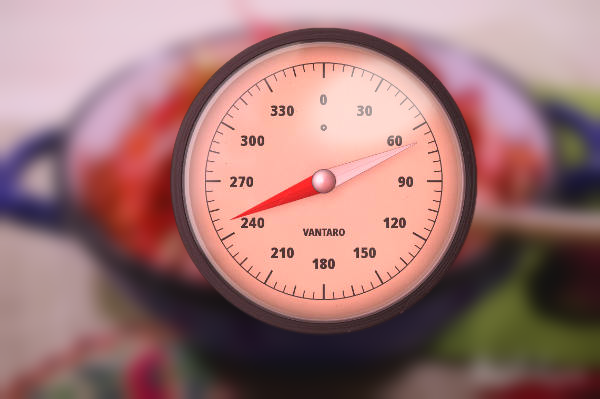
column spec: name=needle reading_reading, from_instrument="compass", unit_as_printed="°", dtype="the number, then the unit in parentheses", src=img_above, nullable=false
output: 247.5 (°)
